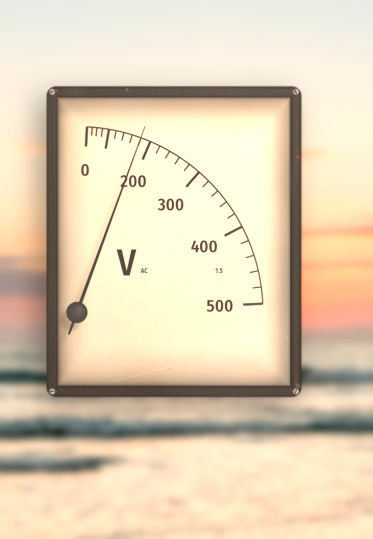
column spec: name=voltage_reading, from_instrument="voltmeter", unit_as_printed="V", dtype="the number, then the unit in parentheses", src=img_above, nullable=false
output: 180 (V)
